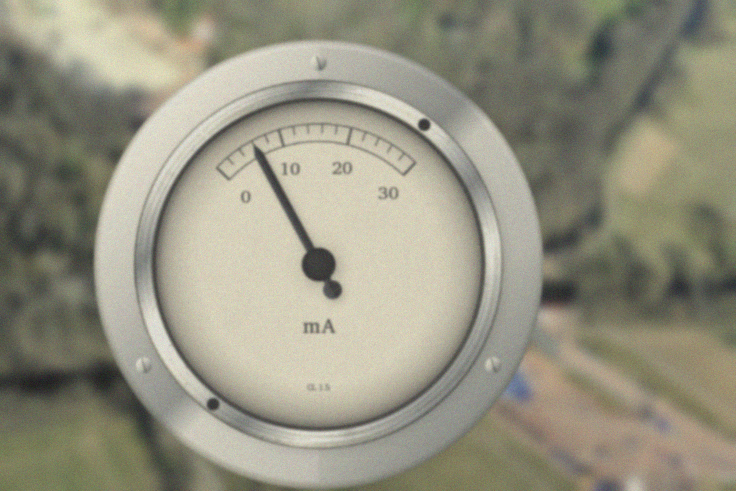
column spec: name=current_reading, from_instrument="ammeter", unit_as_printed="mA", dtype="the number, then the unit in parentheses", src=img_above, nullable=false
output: 6 (mA)
